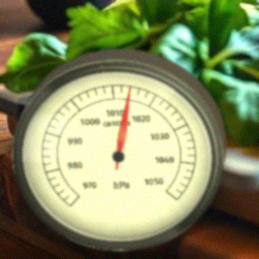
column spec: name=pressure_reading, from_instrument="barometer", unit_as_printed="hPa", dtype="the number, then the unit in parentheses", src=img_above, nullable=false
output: 1014 (hPa)
